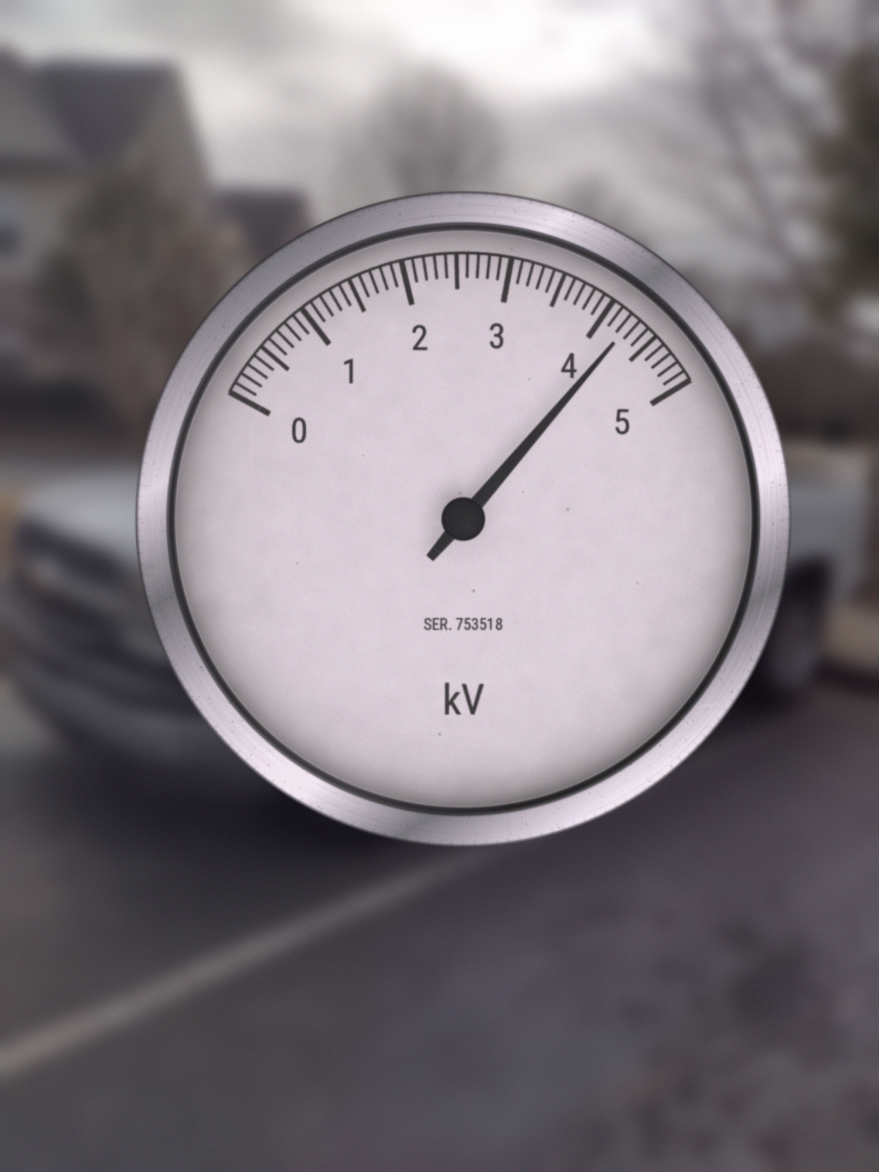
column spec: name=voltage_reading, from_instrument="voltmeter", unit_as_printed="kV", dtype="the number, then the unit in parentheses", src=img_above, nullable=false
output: 4.25 (kV)
